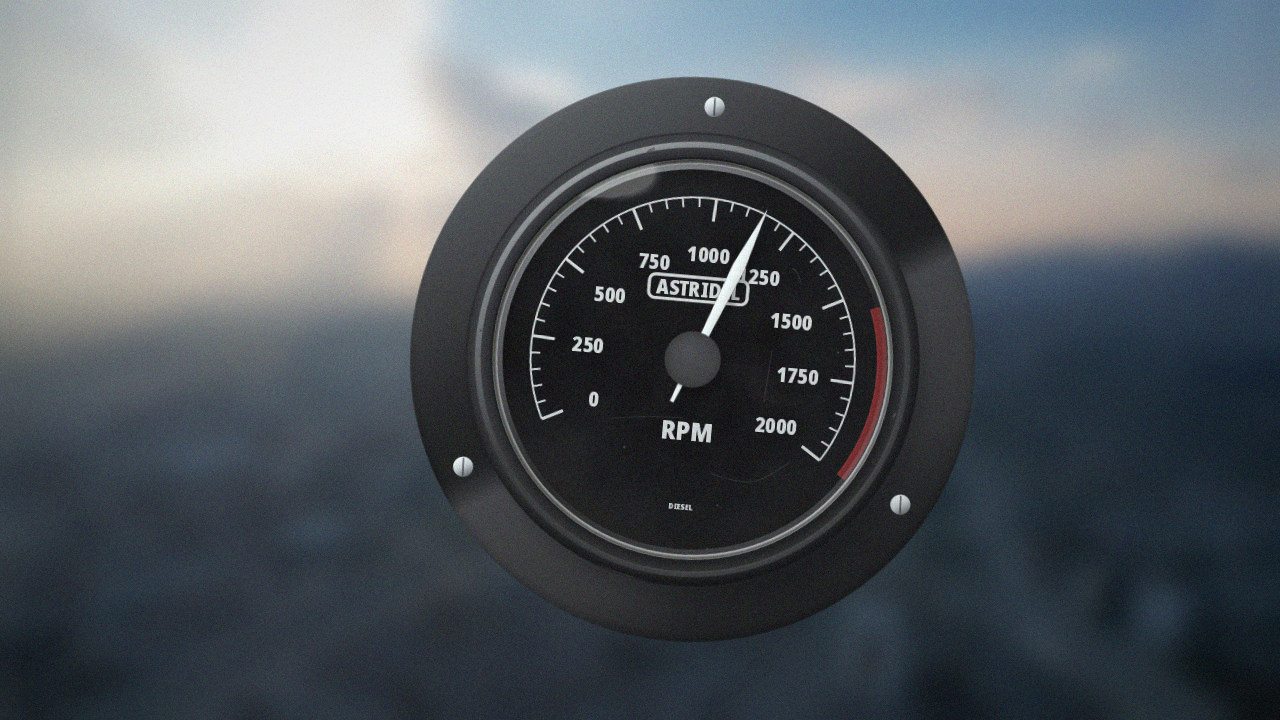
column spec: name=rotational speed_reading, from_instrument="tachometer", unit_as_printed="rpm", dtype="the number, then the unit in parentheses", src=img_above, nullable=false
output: 1150 (rpm)
